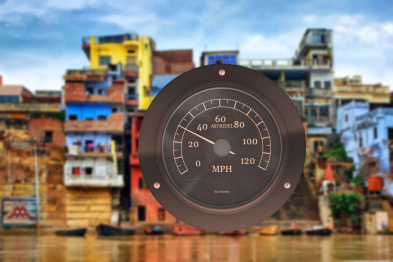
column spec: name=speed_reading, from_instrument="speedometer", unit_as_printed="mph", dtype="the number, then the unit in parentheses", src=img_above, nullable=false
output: 30 (mph)
